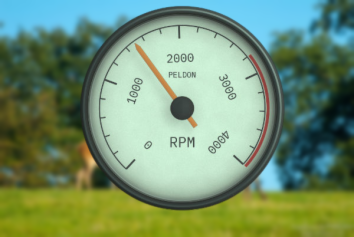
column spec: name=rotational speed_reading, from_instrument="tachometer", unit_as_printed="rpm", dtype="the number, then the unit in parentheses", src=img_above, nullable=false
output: 1500 (rpm)
